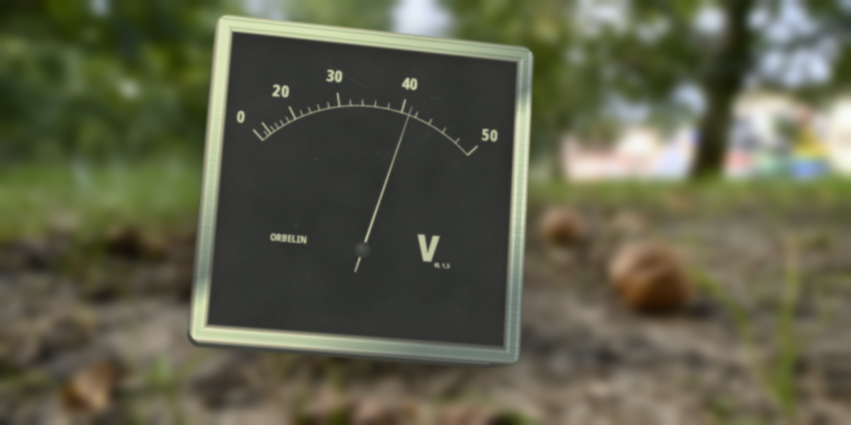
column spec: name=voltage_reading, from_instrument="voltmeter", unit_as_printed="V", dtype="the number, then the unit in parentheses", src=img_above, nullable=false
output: 41 (V)
